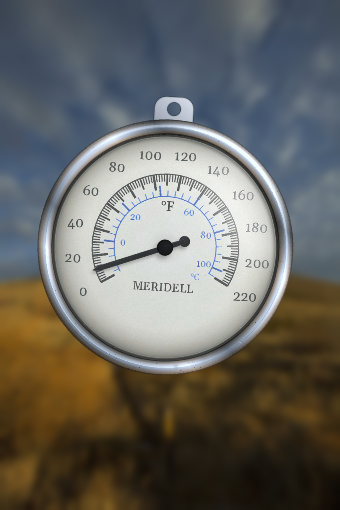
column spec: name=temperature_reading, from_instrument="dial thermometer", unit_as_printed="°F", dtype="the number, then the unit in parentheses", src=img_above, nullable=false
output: 10 (°F)
